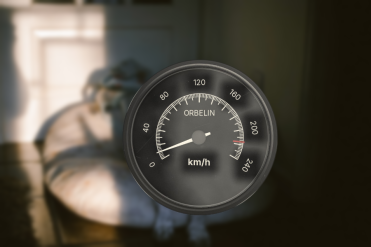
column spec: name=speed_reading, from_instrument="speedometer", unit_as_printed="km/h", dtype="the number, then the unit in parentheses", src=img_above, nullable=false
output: 10 (km/h)
